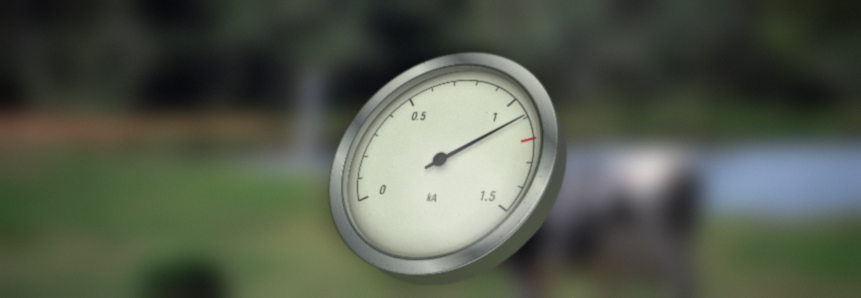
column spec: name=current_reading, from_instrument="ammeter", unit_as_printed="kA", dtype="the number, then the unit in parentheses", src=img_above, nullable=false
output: 1.1 (kA)
